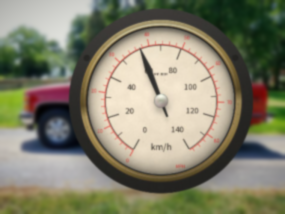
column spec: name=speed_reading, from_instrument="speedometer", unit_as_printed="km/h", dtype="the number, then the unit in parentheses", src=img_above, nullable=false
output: 60 (km/h)
